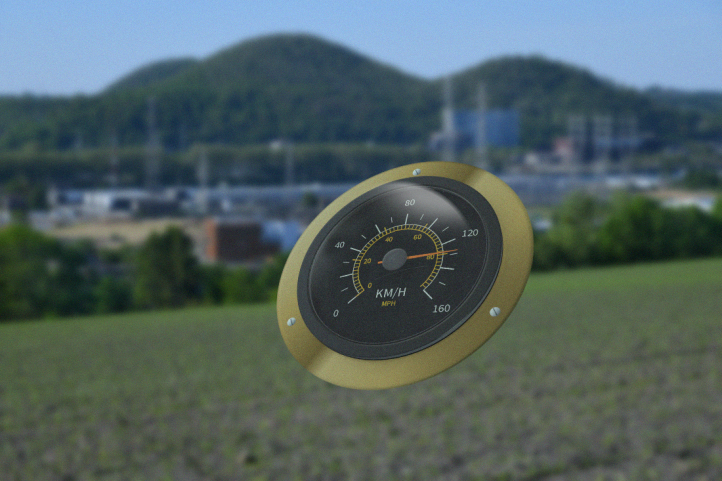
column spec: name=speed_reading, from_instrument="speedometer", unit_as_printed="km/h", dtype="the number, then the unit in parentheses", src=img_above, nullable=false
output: 130 (km/h)
